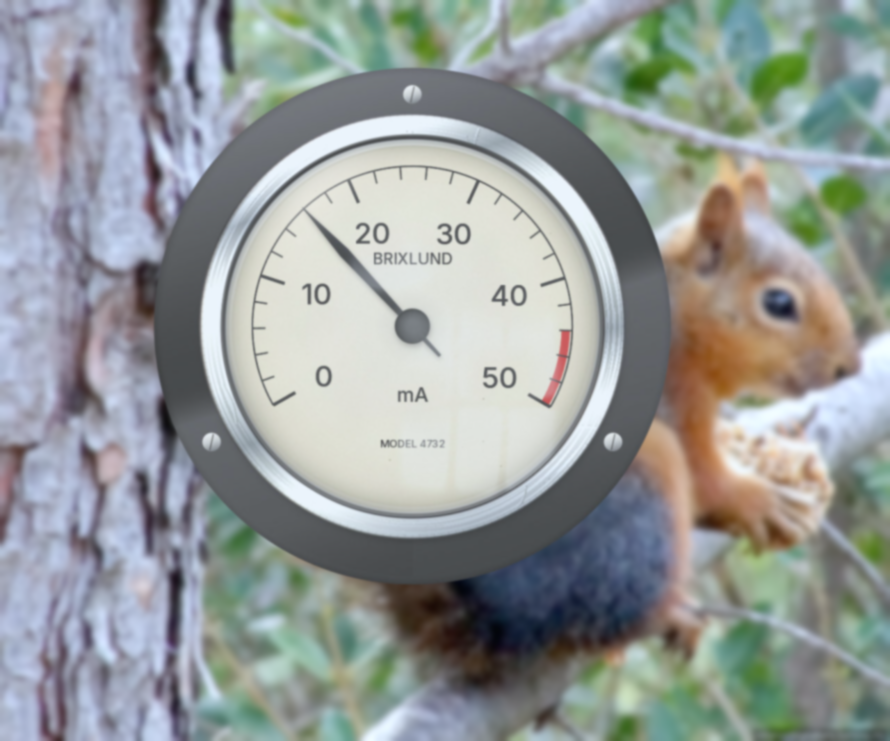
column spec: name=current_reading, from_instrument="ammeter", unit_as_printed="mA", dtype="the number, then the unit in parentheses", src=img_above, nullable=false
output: 16 (mA)
